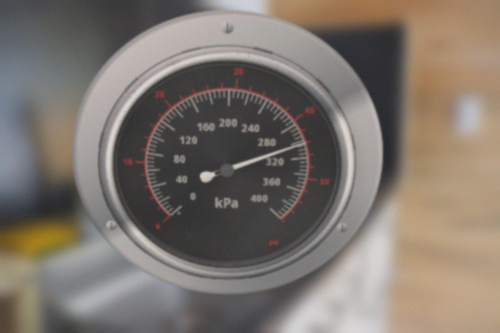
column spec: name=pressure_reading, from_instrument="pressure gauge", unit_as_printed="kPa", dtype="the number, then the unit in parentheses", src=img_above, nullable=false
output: 300 (kPa)
